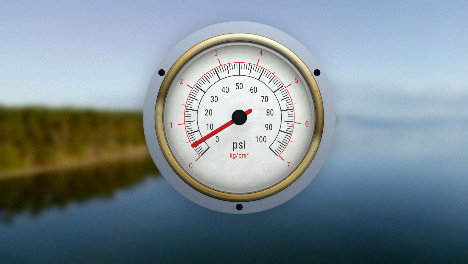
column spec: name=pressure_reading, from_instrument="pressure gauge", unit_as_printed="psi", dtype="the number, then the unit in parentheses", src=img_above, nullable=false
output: 5 (psi)
